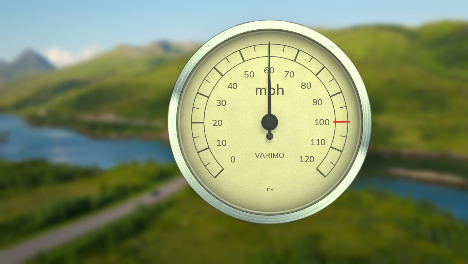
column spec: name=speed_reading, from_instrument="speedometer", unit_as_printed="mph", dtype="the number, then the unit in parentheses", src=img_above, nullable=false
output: 60 (mph)
